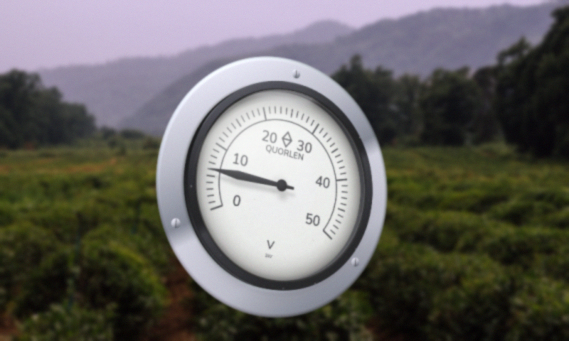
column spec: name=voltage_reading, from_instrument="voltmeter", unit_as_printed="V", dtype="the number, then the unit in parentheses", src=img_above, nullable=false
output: 6 (V)
